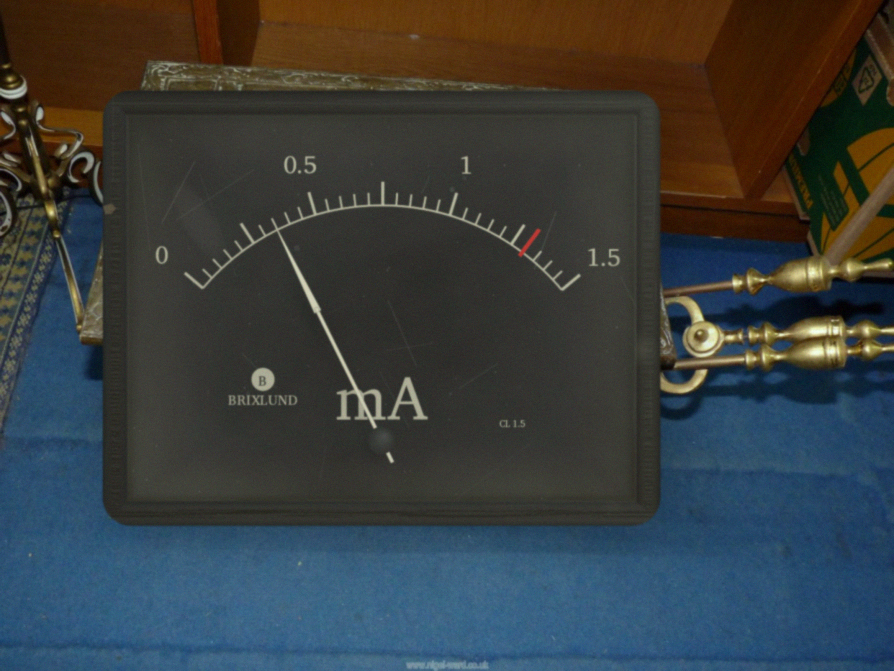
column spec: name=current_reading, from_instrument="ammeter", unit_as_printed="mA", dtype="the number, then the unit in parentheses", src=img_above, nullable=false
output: 0.35 (mA)
